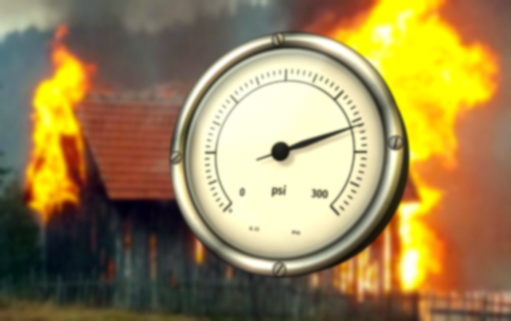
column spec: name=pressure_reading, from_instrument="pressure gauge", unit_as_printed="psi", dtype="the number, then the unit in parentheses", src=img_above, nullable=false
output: 230 (psi)
